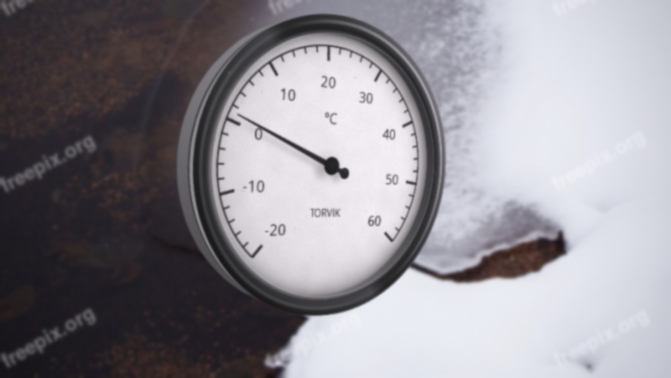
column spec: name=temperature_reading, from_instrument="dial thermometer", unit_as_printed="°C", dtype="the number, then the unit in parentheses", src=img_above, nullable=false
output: 1 (°C)
